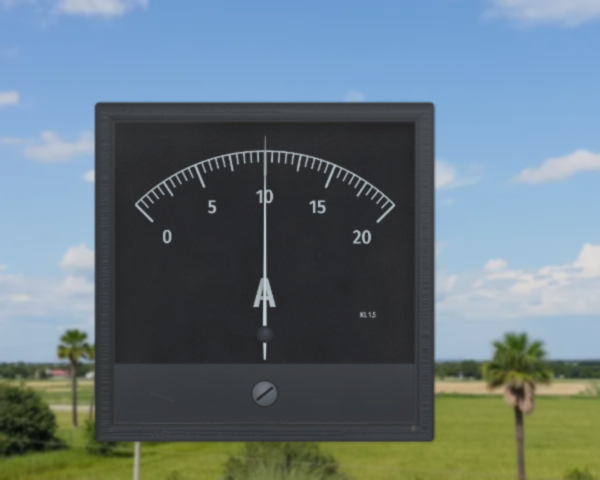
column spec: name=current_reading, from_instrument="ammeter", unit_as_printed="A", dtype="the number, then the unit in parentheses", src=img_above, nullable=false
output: 10 (A)
